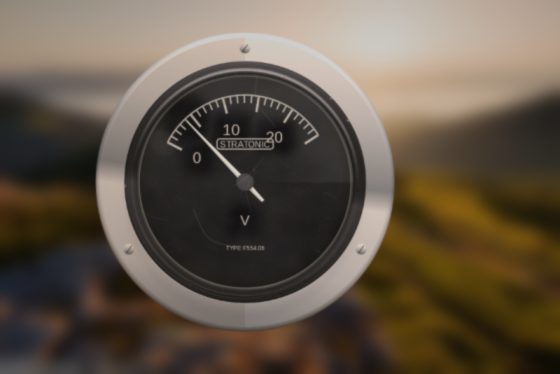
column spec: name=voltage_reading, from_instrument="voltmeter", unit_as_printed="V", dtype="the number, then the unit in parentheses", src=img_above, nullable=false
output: 4 (V)
